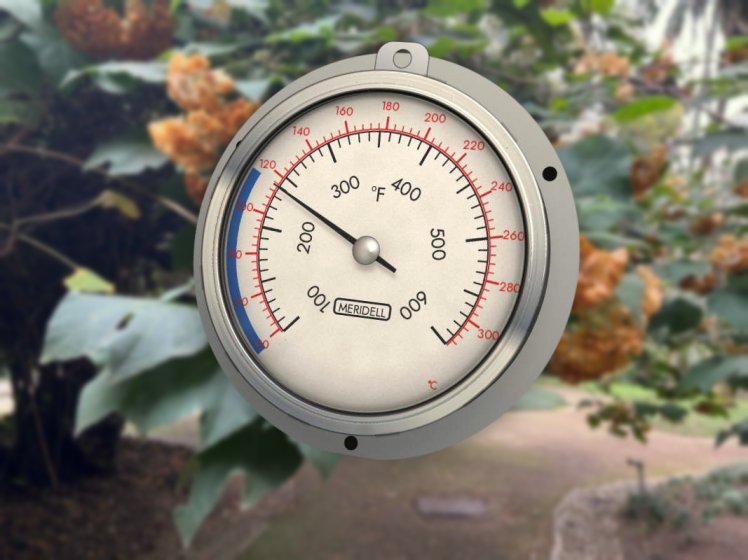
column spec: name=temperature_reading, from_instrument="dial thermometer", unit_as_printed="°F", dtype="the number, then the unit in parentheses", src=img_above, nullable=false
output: 240 (°F)
